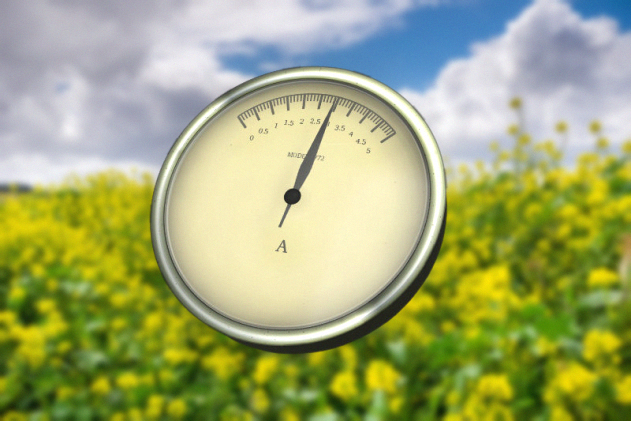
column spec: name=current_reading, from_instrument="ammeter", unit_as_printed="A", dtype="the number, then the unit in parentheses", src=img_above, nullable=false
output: 3 (A)
